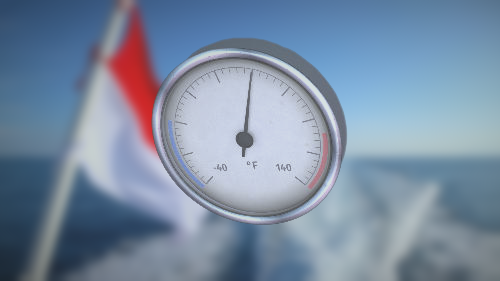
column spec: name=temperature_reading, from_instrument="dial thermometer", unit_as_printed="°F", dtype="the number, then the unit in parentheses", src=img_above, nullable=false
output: 60 (°F)
